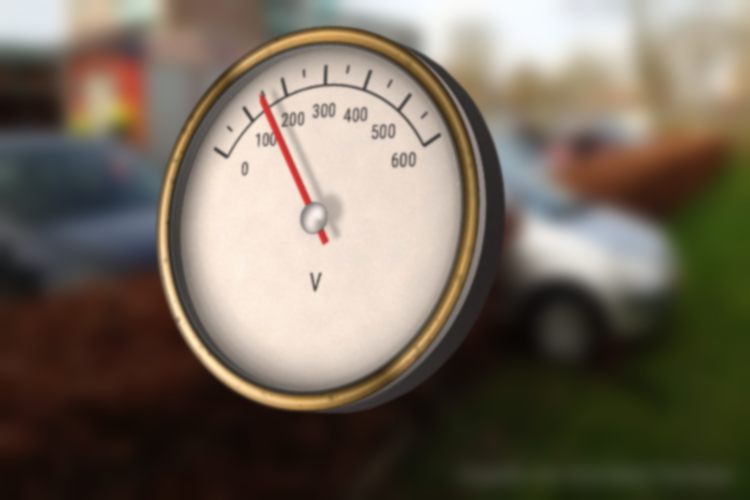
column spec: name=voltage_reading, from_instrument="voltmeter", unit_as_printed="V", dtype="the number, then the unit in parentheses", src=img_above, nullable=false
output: 150 (V)
